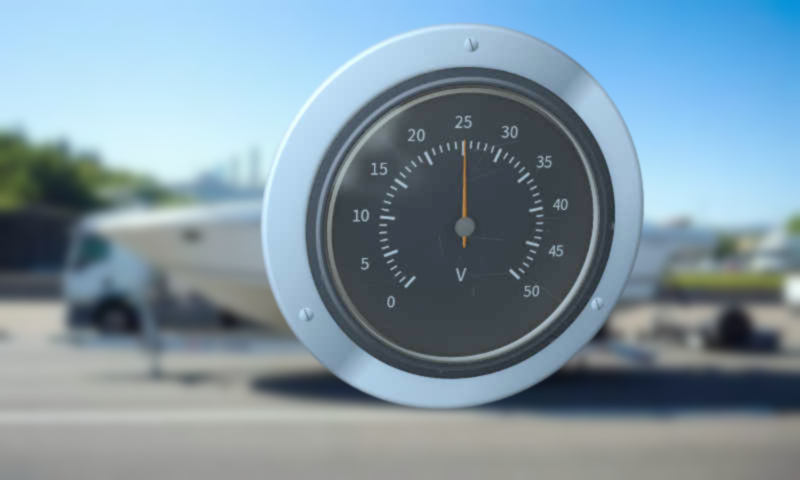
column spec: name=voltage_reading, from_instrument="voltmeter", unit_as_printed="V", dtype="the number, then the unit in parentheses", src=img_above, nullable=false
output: 25 (V)
